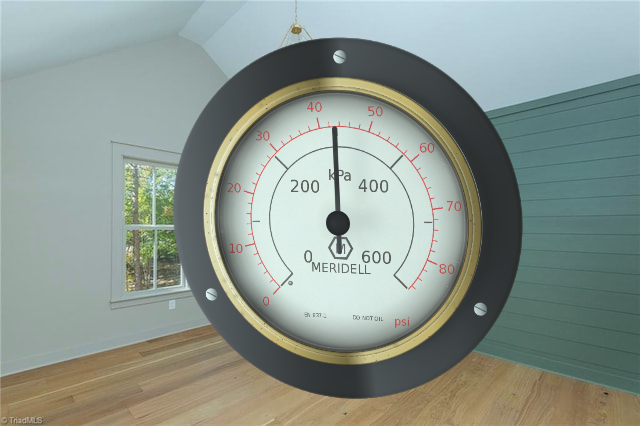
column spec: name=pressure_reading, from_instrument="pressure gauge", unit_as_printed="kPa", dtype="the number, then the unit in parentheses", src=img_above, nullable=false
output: 300 (kPa)
